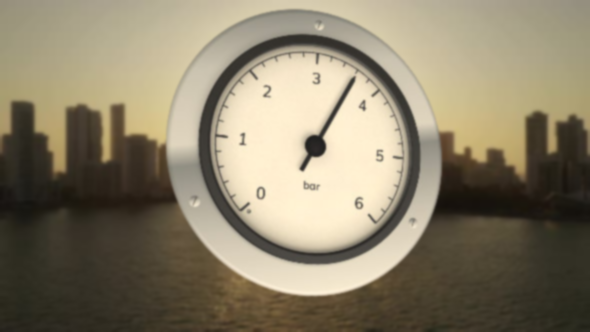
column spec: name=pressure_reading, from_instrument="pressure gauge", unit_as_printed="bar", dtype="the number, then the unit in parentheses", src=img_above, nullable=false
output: 3.6 (bar)
